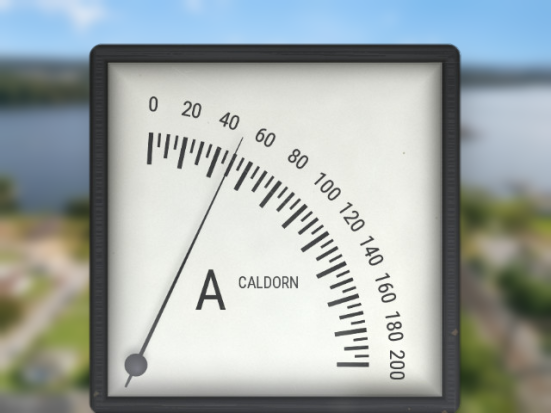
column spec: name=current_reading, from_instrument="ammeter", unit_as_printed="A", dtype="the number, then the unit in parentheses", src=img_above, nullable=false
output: 50 (A)
